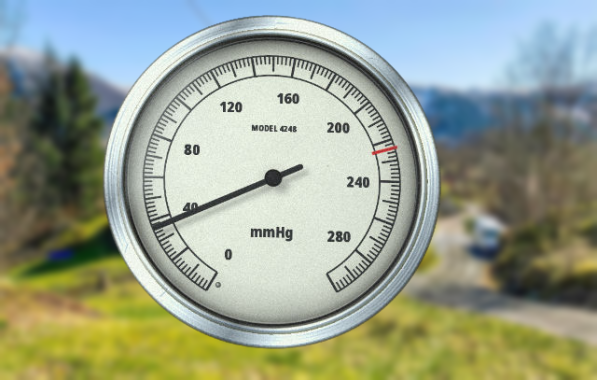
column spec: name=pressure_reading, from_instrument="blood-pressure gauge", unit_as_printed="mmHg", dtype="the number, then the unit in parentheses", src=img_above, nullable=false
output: 36 (mmHg)
